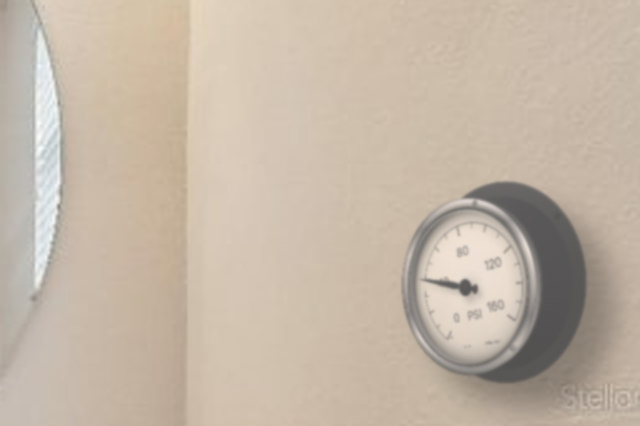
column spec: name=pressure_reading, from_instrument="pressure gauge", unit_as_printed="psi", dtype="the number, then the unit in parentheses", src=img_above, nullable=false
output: 40 (psi)
